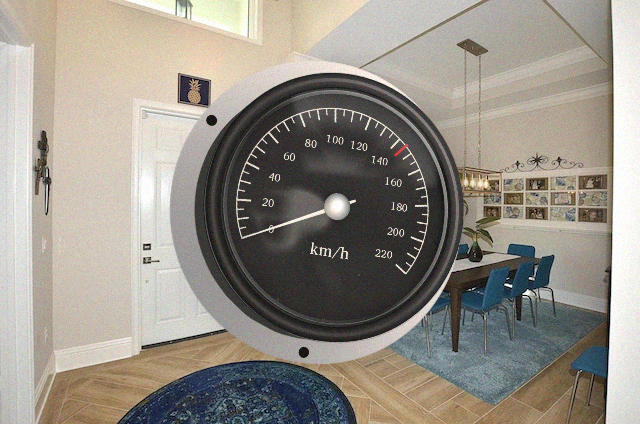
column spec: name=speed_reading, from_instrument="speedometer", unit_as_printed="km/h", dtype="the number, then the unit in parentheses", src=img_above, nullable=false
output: 0 (km/h)
